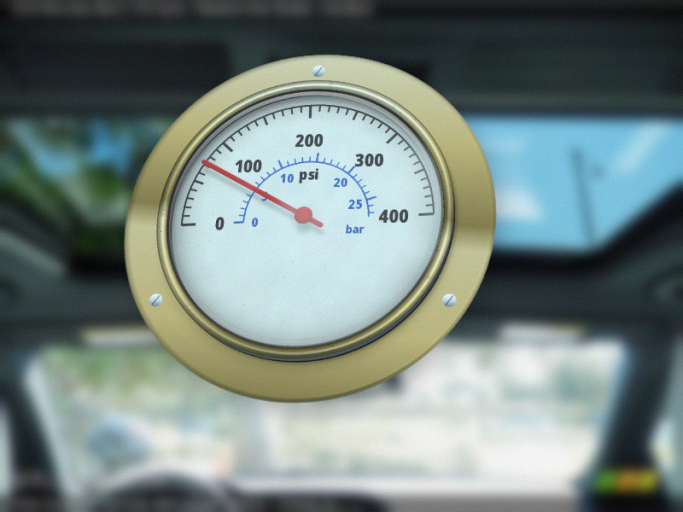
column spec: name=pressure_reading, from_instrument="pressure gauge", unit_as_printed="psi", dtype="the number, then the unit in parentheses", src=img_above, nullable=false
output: 70 (psi)
